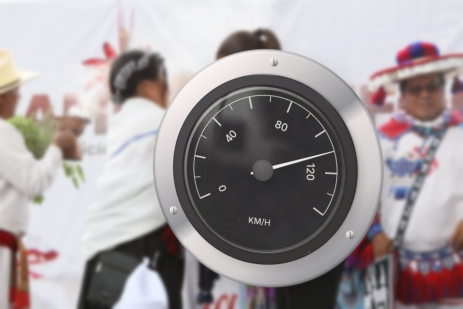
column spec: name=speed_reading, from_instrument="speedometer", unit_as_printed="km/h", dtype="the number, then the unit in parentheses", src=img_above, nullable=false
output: 110 (km/h)
